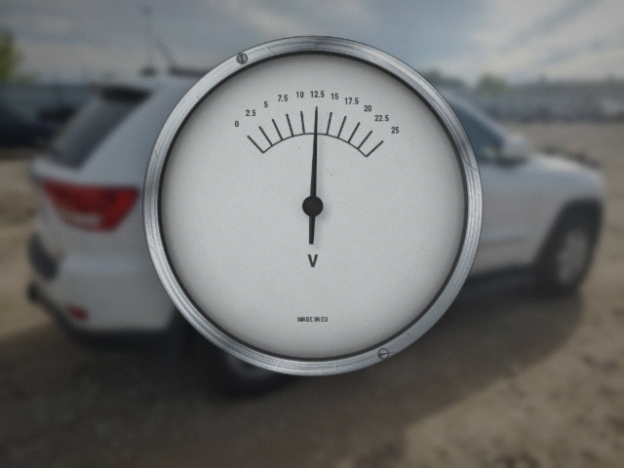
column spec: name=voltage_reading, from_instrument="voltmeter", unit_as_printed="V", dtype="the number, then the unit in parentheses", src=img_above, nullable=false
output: 12.5 (V)
